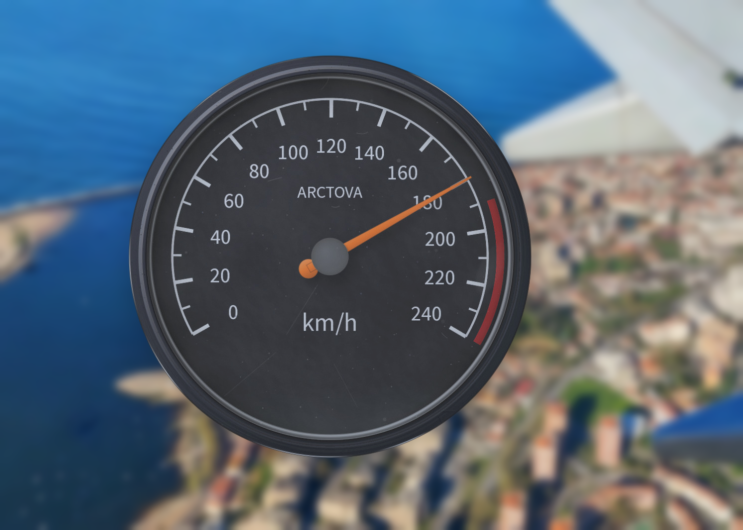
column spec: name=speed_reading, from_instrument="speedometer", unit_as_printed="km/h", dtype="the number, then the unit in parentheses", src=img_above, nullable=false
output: 180 (km/h)
